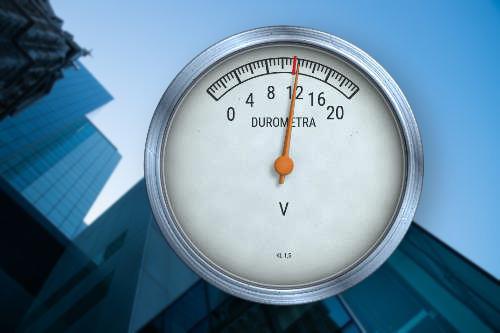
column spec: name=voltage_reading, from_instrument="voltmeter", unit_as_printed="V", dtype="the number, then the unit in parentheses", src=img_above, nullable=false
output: 12 (V)
